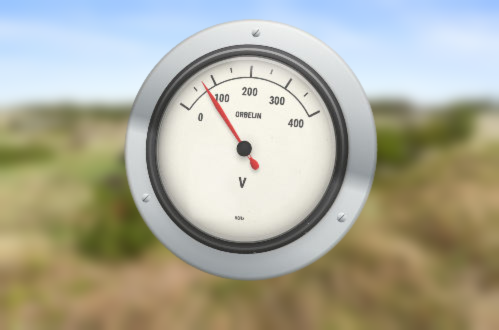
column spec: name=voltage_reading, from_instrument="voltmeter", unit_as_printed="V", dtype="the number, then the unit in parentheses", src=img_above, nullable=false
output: 75 (V)
